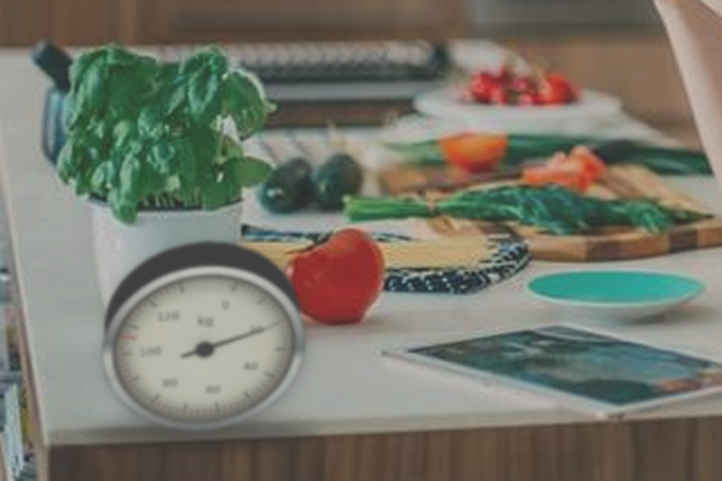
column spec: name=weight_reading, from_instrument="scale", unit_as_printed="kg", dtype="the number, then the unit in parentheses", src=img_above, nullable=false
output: 20 (kg)
